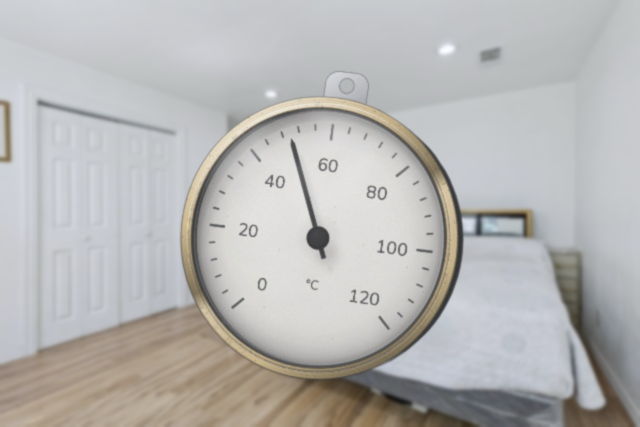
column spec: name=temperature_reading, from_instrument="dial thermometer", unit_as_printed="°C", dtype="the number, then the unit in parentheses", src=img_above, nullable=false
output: 50 (°C)
